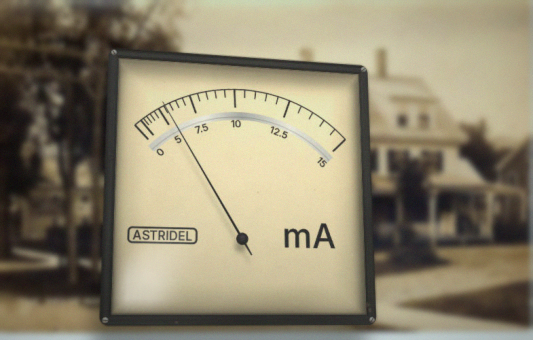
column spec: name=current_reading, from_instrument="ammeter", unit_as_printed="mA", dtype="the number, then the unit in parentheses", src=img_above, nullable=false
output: 5.5 (mA)
